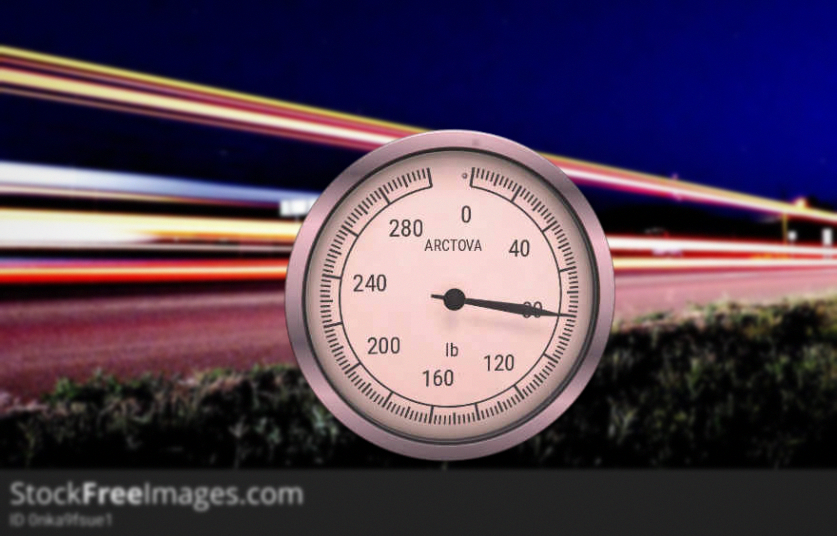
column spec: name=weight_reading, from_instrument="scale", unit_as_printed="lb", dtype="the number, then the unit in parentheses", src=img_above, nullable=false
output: 80 (lb)
